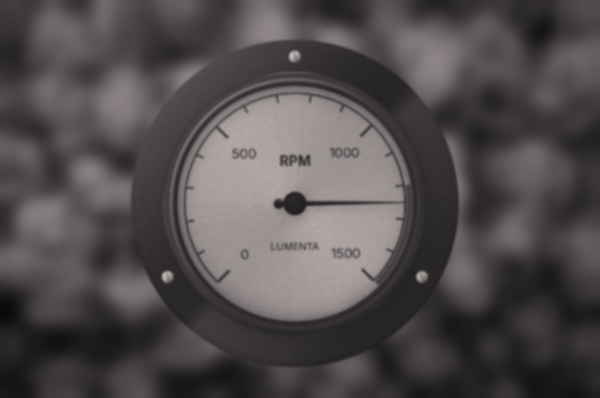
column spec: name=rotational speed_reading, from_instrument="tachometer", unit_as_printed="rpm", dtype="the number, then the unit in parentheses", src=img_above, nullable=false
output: 1250 (rpm)
